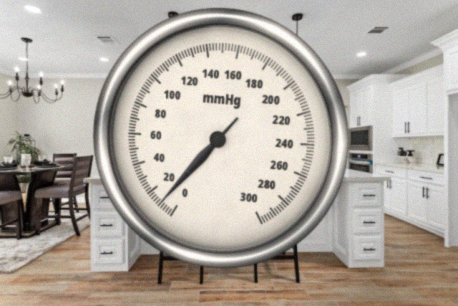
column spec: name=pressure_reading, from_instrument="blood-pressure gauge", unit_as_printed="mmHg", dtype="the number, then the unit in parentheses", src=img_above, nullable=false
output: 10 (mmHg)
